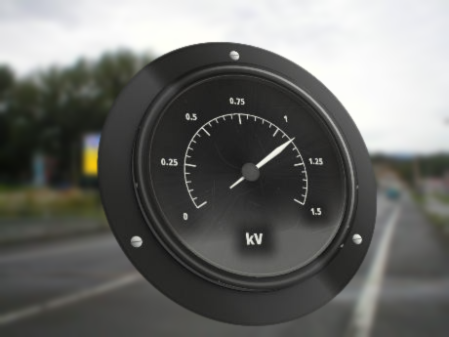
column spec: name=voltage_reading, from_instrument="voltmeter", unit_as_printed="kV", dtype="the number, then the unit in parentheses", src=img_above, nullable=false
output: 1.1 (kV)
